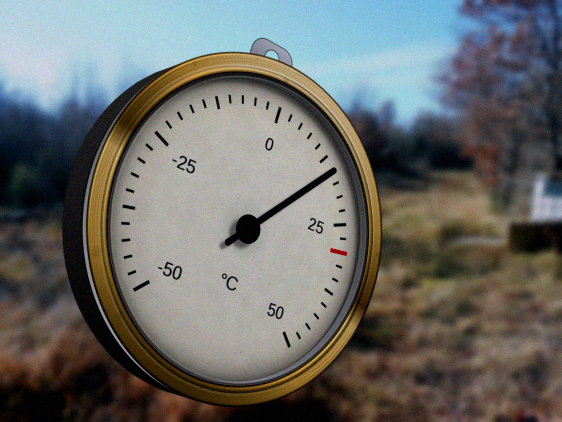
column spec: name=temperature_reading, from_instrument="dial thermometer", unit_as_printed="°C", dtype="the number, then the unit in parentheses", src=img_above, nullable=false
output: 15 (°C)
